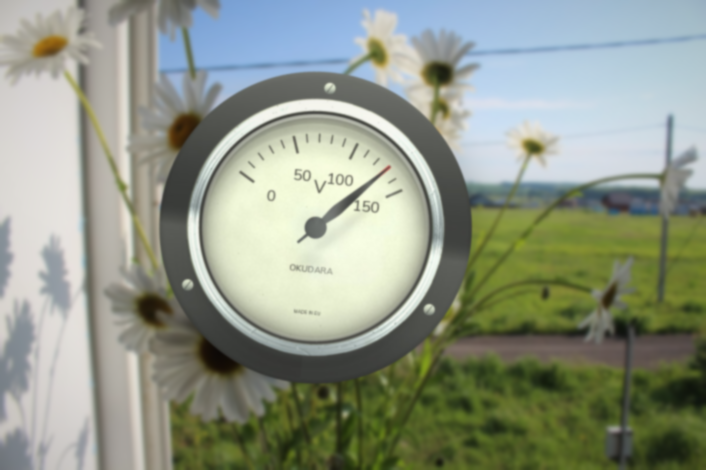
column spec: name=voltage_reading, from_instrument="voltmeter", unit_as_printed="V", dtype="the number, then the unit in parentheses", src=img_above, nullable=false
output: 130 (V)
